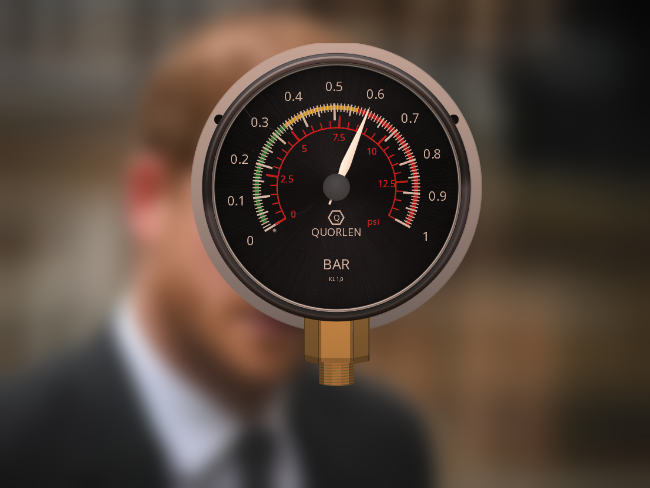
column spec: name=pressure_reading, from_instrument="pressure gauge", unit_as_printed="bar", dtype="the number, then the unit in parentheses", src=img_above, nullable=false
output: 0.6 (bar)
